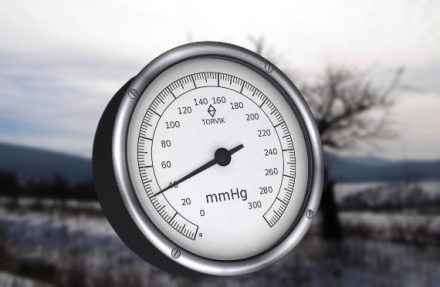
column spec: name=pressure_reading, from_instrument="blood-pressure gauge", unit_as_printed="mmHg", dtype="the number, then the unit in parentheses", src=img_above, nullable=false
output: 40 (mmHg)
